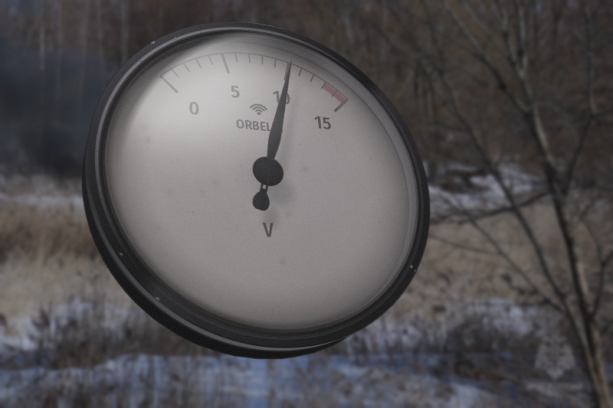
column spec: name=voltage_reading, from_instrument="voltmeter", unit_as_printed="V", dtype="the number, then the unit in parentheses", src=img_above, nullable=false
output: 10 (V)
